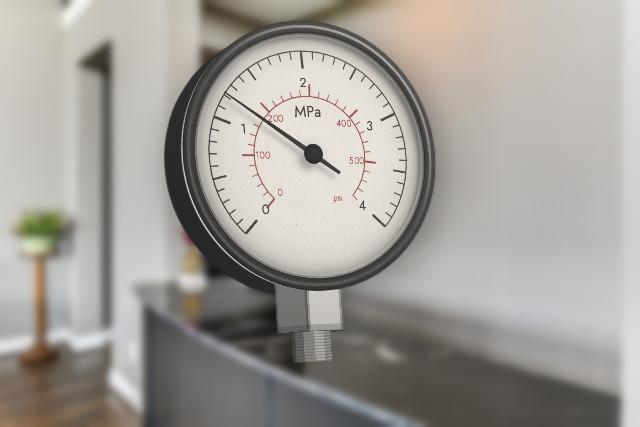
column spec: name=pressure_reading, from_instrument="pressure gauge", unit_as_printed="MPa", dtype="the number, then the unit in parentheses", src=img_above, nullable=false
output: 1.2 (MPa)
